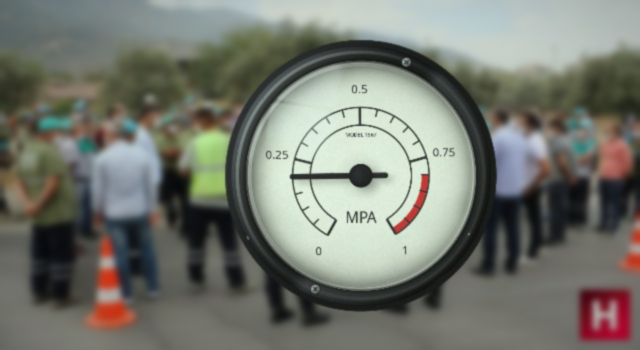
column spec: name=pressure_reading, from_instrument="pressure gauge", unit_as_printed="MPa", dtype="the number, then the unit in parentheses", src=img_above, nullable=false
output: 0.2 (MPa)
